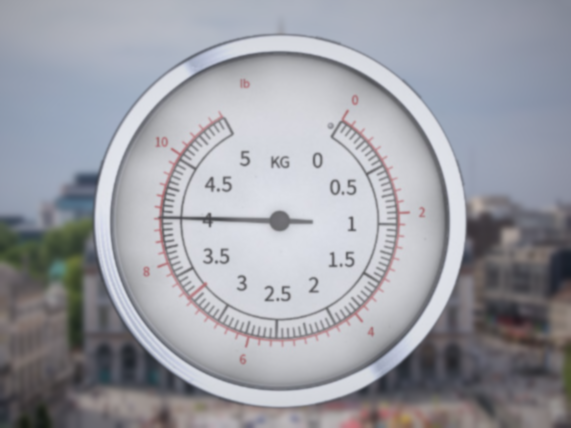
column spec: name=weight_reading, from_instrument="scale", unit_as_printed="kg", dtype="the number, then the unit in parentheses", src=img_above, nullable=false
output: 4 (kg)
